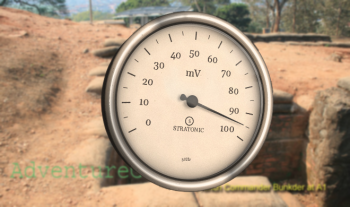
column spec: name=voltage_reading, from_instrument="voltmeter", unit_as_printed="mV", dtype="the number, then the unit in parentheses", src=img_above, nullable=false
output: 95 (mV)
